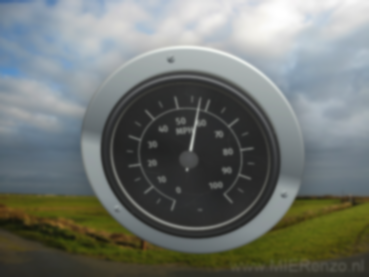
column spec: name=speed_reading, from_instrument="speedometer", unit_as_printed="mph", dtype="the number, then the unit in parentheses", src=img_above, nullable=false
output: 57.5 (mph)
